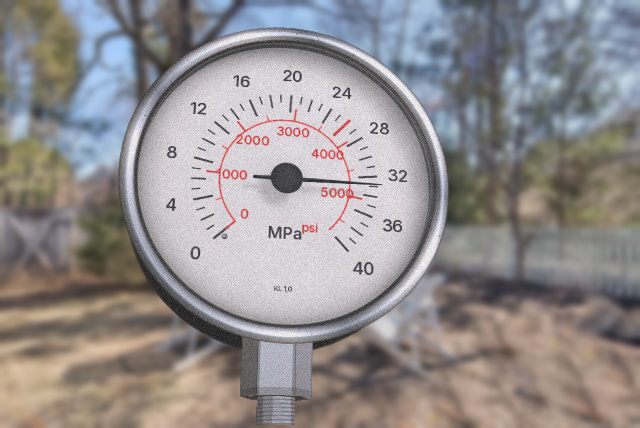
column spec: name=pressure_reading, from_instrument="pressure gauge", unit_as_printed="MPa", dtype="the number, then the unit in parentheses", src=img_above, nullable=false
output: 33 (MPa)
